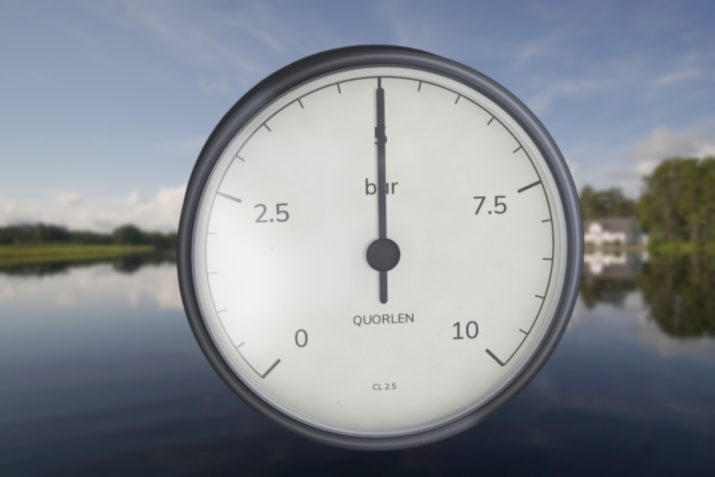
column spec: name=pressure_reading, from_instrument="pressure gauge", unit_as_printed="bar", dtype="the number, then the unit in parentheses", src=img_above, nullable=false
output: 5 (bar)
